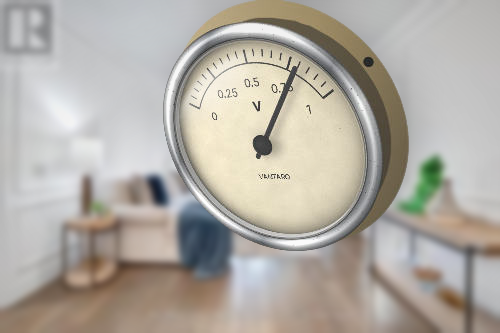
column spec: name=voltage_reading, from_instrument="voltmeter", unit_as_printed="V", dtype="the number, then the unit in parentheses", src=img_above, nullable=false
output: 0.8 (V)
